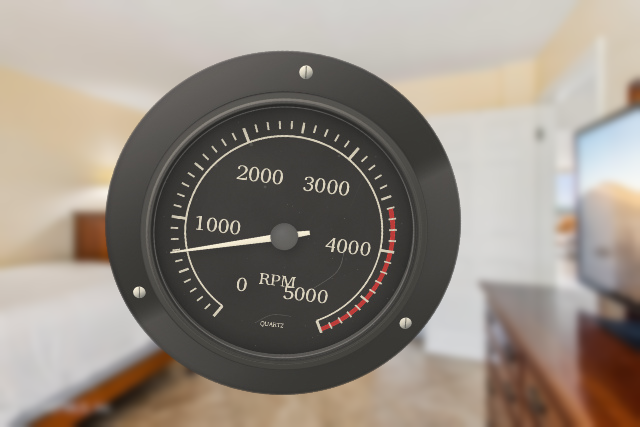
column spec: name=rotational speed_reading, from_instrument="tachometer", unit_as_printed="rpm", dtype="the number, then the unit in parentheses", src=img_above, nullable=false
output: 700 (rpm)
